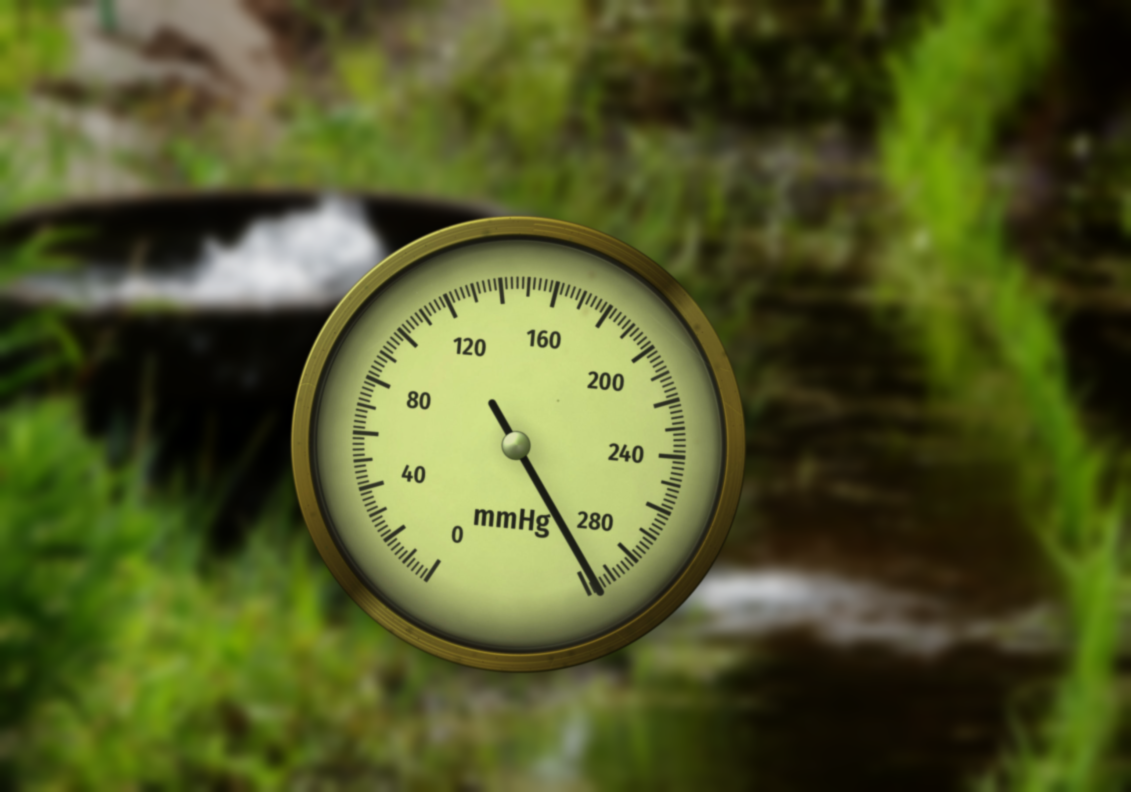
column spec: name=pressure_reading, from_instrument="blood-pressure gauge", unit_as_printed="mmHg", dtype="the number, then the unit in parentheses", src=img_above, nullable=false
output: 296 (mmHg)
